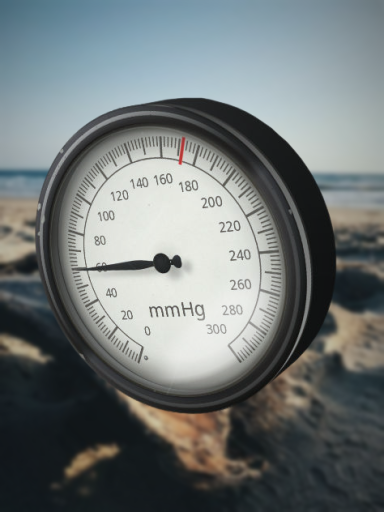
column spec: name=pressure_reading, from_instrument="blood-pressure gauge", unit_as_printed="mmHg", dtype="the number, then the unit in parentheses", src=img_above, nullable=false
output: 60 (mmHg)
